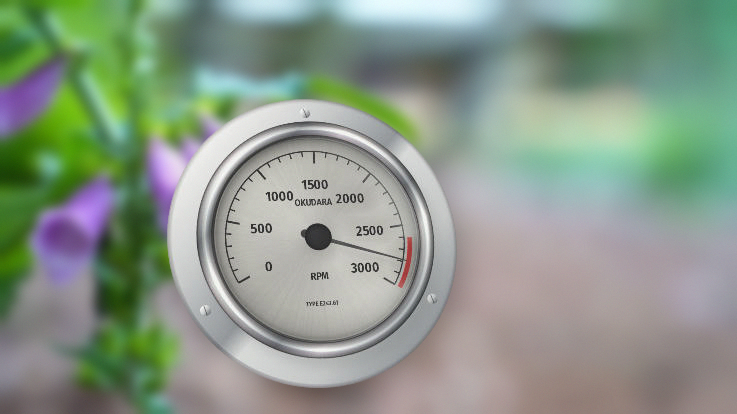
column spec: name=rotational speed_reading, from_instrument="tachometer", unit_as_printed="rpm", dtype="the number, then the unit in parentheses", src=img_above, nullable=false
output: 2800 (rpm)
